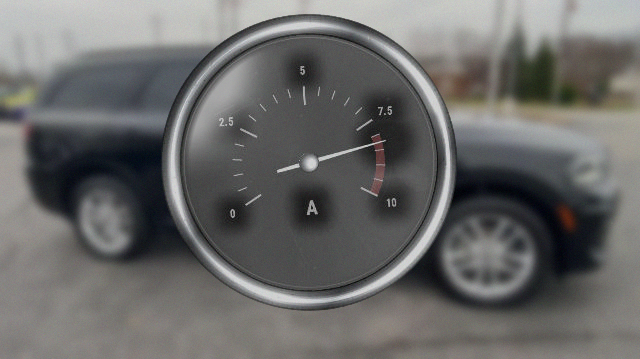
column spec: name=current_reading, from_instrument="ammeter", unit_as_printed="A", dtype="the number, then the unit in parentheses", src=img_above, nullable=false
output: 8.25 (A)
